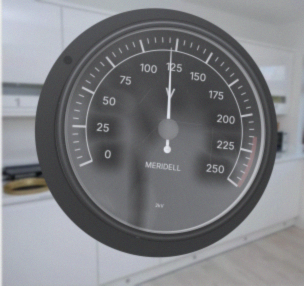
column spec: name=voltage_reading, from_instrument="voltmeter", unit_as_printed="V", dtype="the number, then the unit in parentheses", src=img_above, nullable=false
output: 120 (V)
